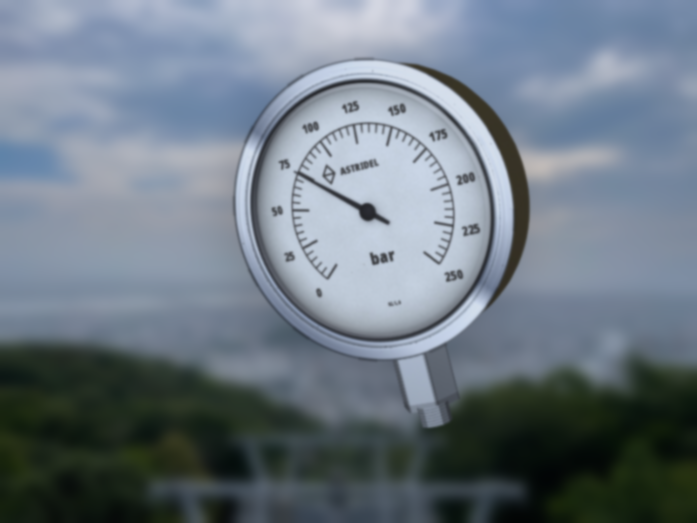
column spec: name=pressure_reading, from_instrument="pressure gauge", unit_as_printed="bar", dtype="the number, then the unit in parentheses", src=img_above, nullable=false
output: 75 (bar)
